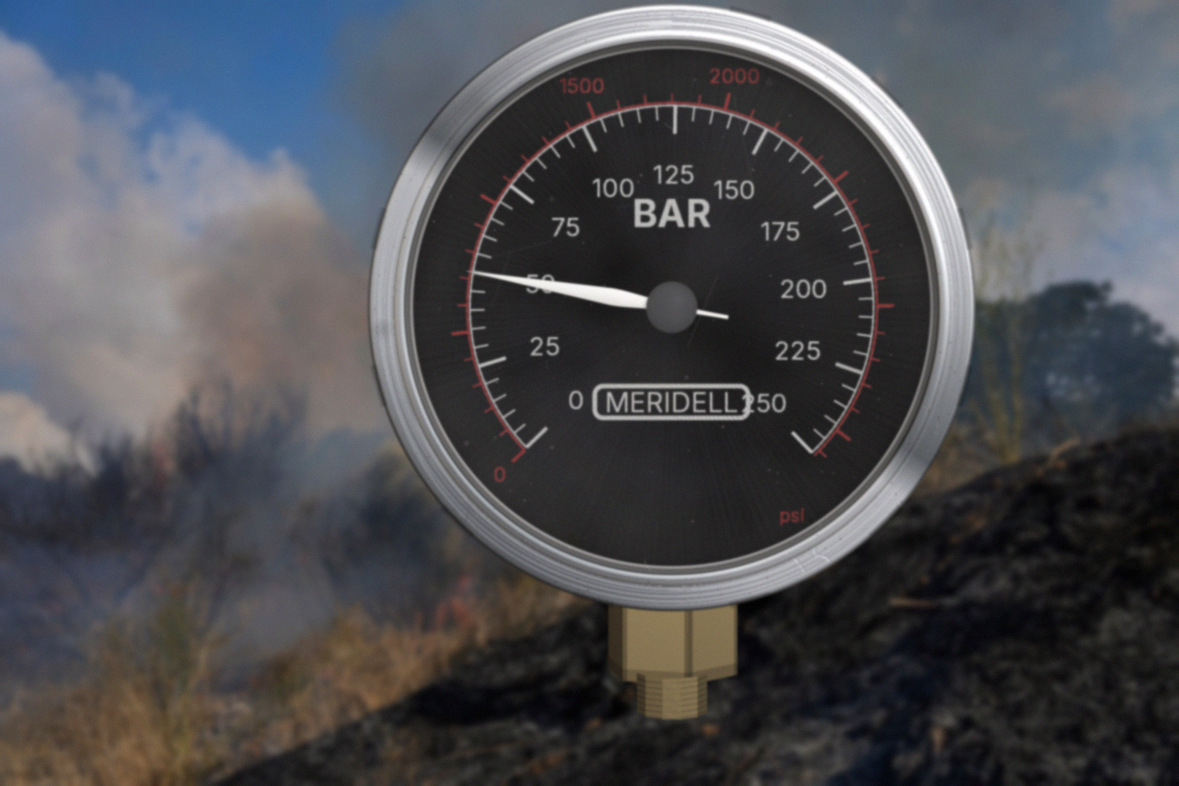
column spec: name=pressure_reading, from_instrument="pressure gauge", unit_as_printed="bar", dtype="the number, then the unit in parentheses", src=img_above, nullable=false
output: 50 (bar)
